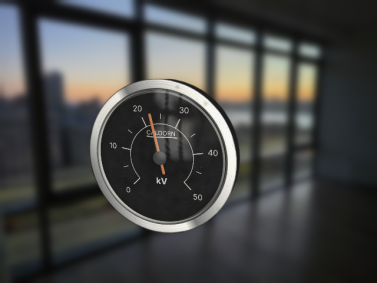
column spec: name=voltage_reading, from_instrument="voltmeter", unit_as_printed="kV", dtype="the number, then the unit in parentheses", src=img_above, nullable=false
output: 22.5 (kV)
